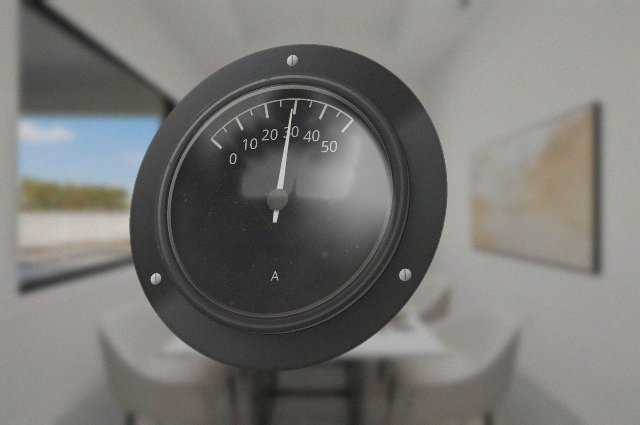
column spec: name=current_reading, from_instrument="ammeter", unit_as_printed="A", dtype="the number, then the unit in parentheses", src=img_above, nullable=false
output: 30 (A)
